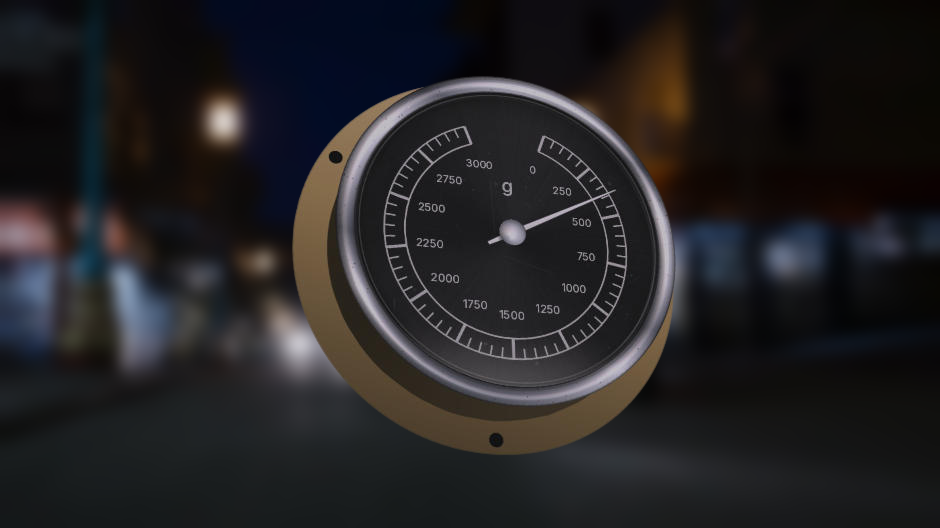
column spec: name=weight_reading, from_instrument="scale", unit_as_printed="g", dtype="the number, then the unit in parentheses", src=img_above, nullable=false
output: 400 (g)
